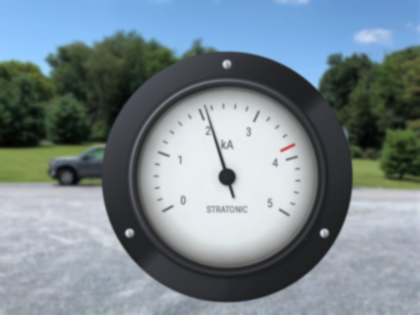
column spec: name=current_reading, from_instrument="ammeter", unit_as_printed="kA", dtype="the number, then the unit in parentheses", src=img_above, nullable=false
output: 2.1 (kA)
